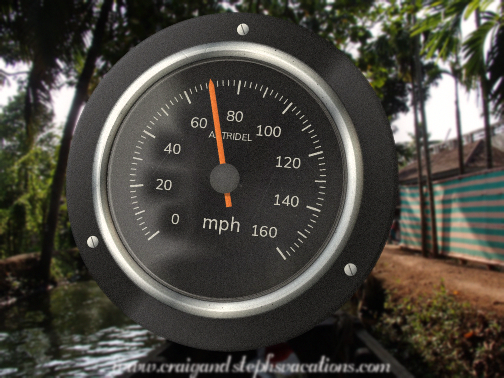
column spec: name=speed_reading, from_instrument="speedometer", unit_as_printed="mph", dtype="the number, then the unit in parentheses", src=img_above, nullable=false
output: 70 (mph)
